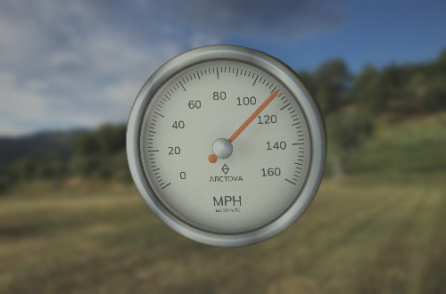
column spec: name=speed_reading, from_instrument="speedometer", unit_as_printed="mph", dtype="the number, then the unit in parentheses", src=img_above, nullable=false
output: 112 (mph)
